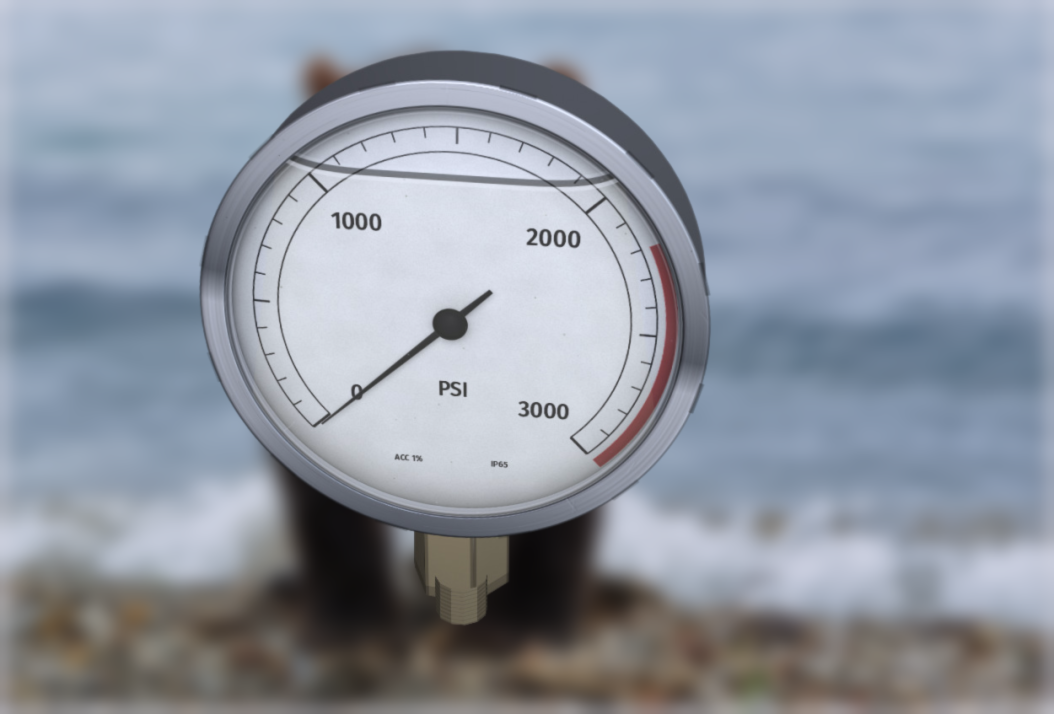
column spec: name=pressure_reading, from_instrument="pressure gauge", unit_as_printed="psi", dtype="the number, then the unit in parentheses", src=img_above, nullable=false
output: 0 (psi)
